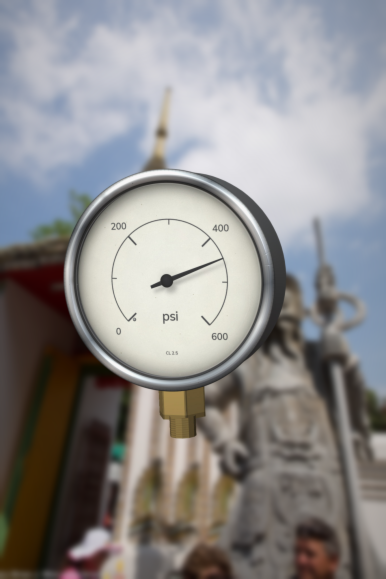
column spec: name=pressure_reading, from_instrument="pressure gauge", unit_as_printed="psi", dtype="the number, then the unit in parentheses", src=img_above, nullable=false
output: 450 (psi)
